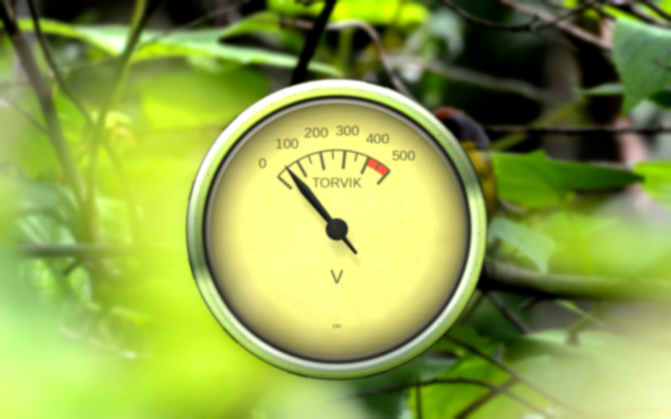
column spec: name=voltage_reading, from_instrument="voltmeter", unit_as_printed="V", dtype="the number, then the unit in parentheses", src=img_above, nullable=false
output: 50 (V)
